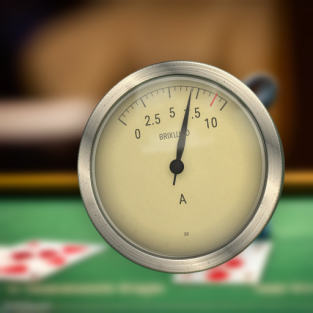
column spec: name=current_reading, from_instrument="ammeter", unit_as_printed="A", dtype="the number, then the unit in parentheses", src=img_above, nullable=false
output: 7 (A)
